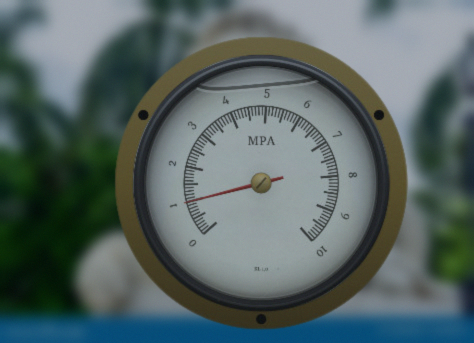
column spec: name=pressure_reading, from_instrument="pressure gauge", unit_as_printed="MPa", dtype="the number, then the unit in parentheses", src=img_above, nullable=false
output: 1 (MPa)
